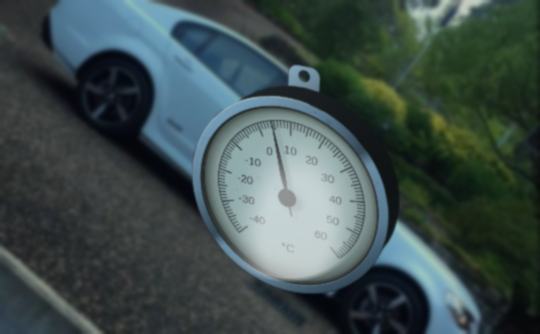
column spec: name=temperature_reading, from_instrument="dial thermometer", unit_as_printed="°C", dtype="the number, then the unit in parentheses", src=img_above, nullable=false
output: 5 (°C)
